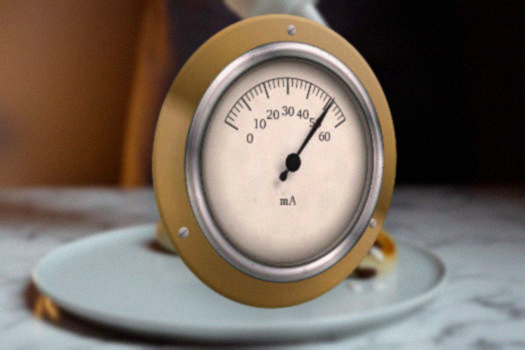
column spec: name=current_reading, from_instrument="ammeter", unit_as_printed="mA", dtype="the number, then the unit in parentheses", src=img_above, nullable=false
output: 50 (mA)
